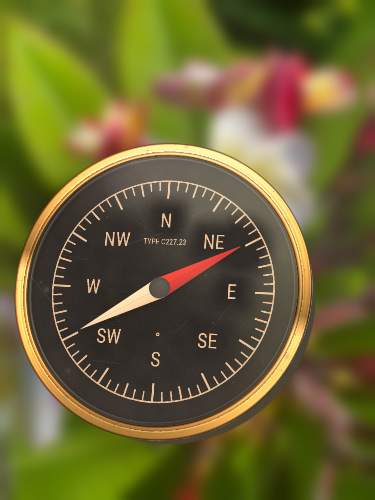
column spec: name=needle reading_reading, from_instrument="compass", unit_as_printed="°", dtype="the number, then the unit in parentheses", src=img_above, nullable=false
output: 60 (°)
